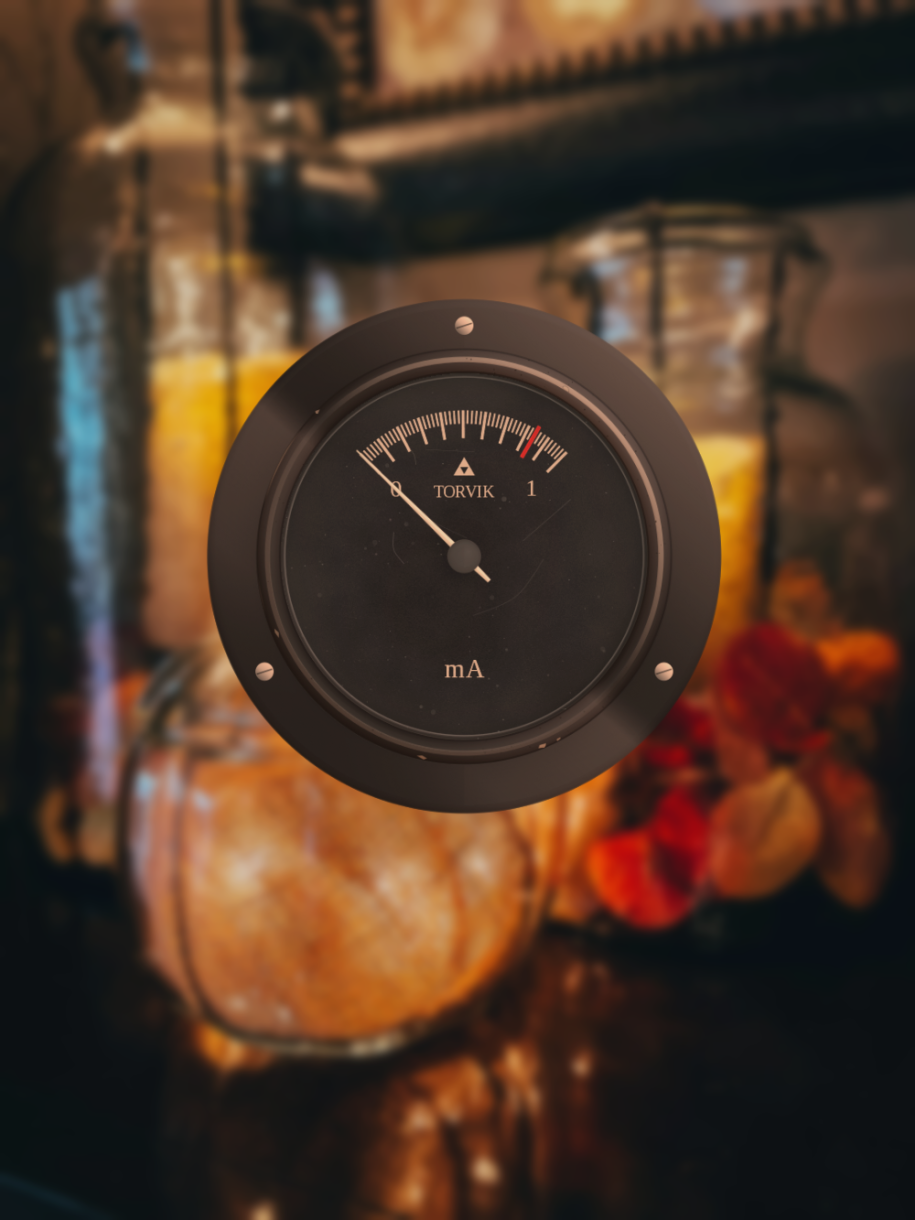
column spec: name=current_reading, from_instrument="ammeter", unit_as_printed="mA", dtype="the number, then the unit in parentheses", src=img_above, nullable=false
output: 0 (mA)
